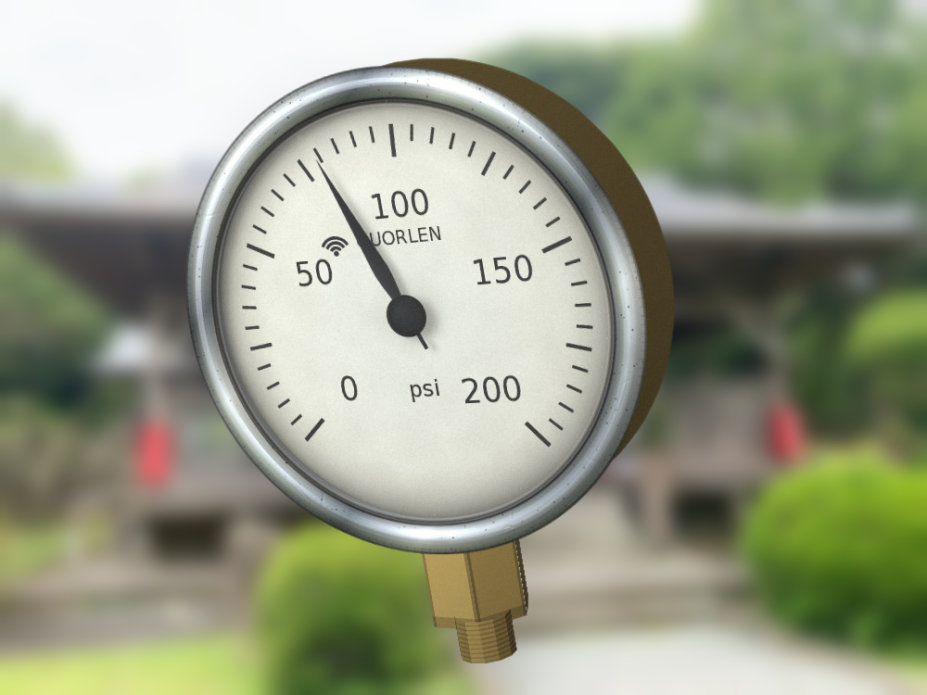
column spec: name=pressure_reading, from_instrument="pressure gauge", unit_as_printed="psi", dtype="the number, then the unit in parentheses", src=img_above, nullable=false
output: 80 (psi)
